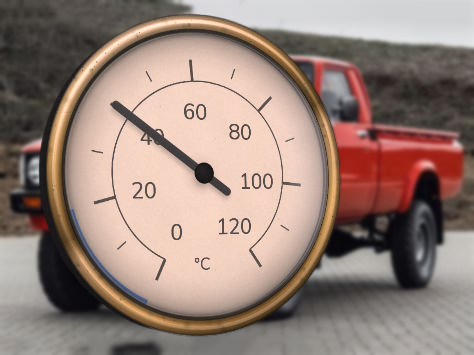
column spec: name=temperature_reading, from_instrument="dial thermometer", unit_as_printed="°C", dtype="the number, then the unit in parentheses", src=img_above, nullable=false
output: 40 (°C)
